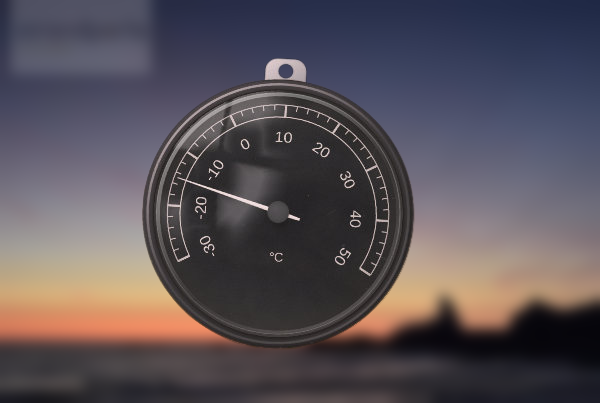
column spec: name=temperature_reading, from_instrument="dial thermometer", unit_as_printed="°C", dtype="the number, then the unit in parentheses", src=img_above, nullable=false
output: -15 (°C)
